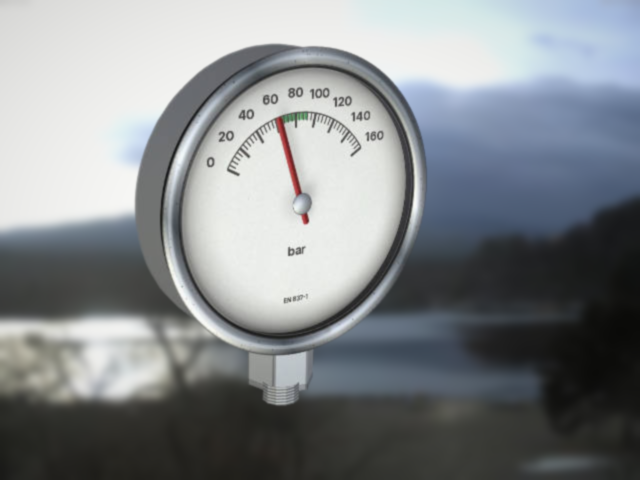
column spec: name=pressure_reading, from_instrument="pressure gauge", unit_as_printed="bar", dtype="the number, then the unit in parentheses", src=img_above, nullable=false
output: 60 (bar)
